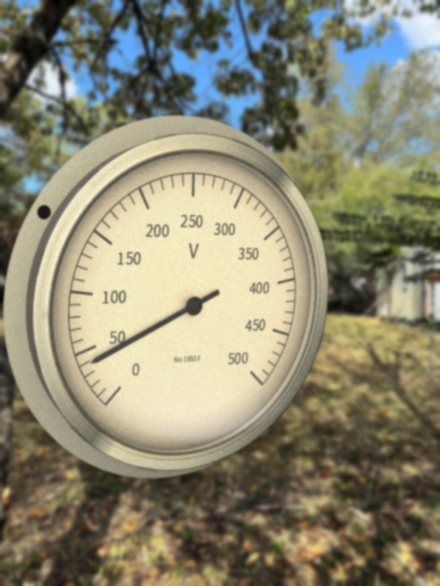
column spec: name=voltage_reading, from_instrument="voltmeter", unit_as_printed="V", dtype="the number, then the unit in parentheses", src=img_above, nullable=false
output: 40 (V)
